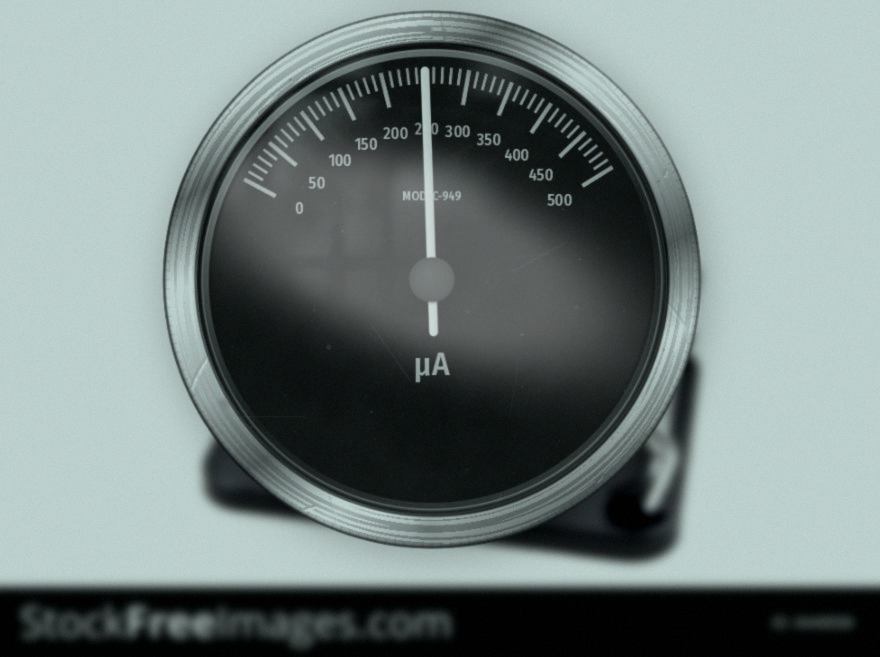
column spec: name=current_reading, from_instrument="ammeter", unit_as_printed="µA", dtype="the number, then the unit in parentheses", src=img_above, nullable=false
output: 250 (µA)
